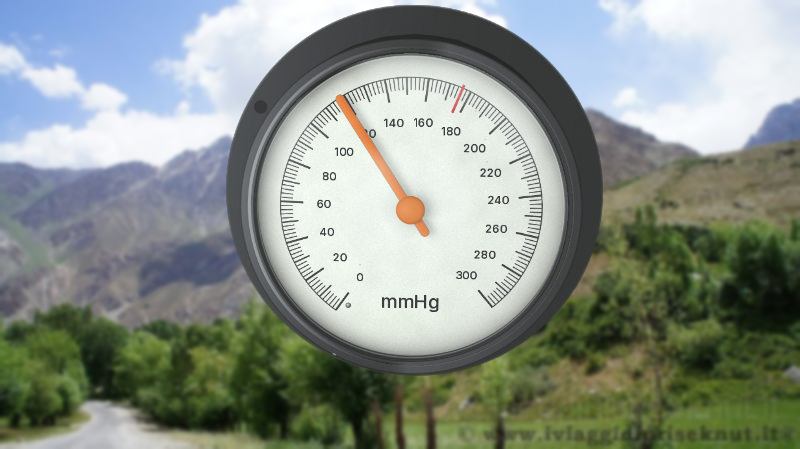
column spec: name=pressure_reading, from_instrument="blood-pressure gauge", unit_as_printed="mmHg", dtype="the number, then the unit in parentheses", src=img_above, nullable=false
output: 118 (mmHg)
